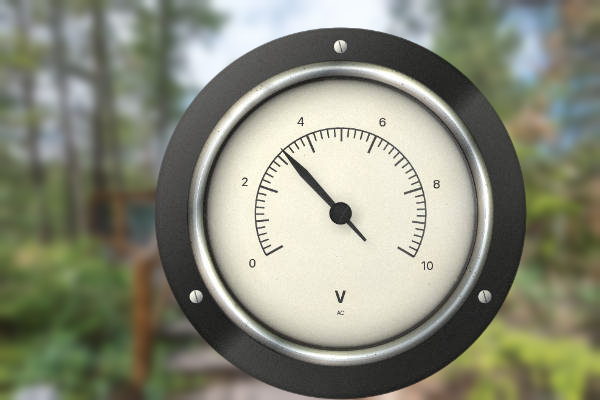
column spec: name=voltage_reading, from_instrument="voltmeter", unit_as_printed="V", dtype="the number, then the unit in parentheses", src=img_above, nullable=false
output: 3.2 (V)
